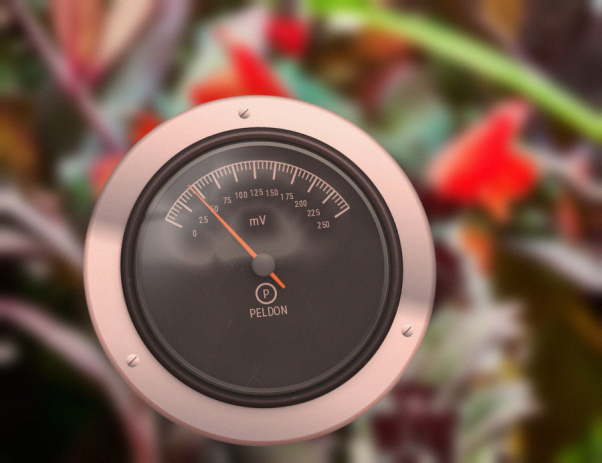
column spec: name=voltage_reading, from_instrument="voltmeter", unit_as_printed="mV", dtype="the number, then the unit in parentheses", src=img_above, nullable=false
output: 45 (mV)
